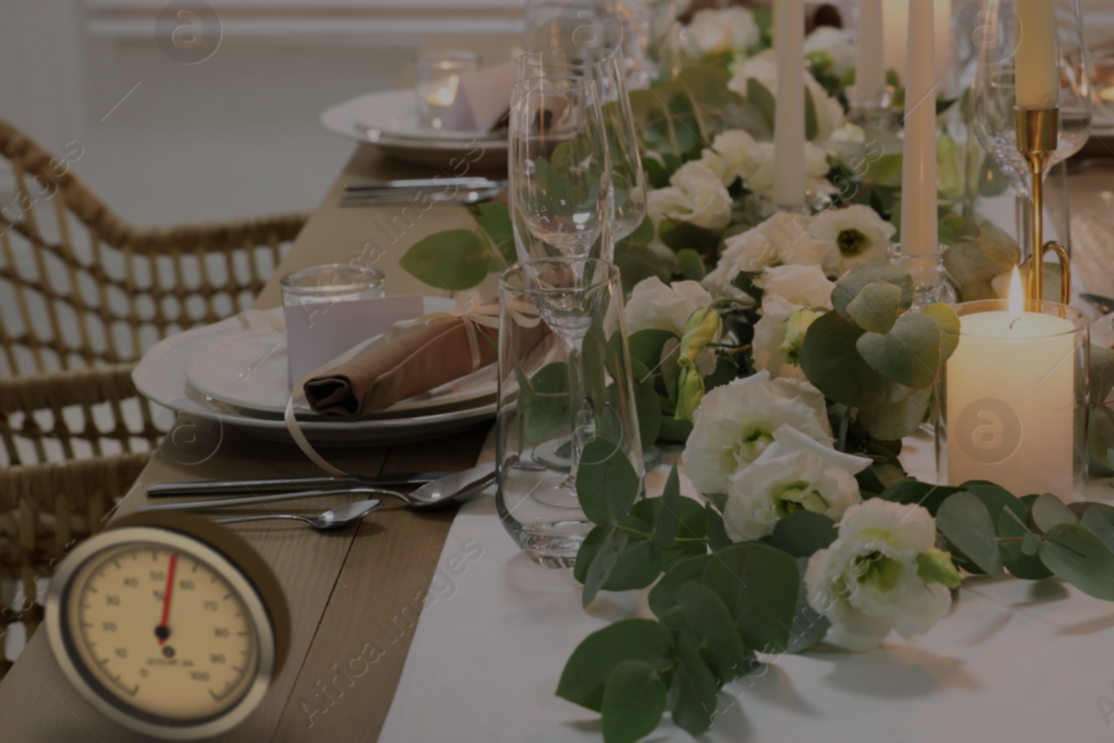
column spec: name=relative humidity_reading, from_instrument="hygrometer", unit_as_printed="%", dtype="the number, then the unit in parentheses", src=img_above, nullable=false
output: 55 (%)
